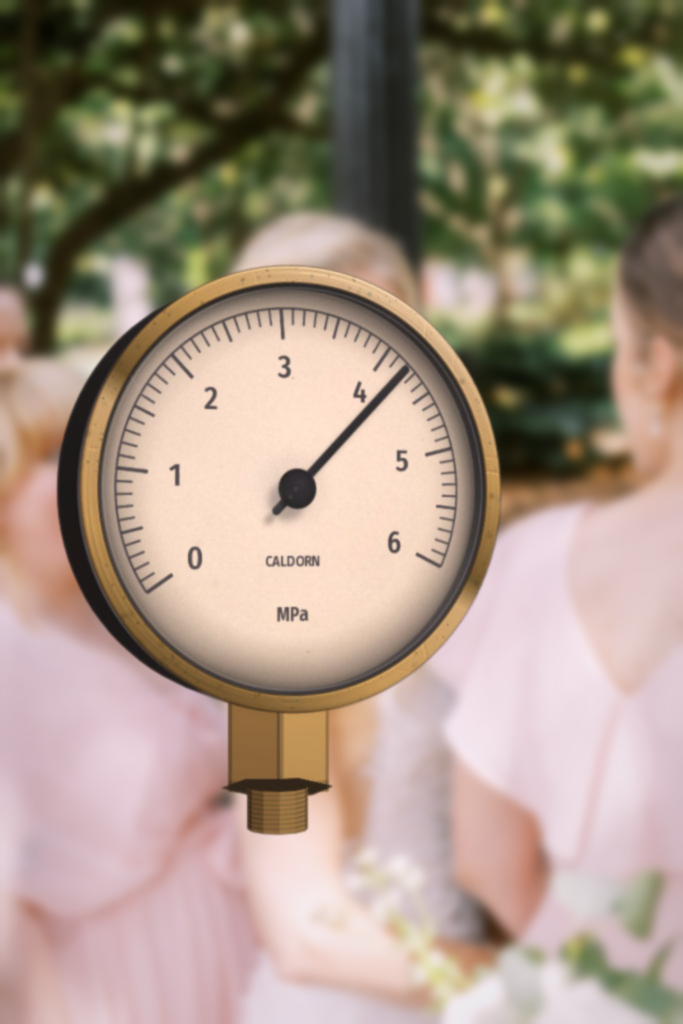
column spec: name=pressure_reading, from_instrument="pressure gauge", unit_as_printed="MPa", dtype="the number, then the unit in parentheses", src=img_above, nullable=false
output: 4.2 (MPa)
